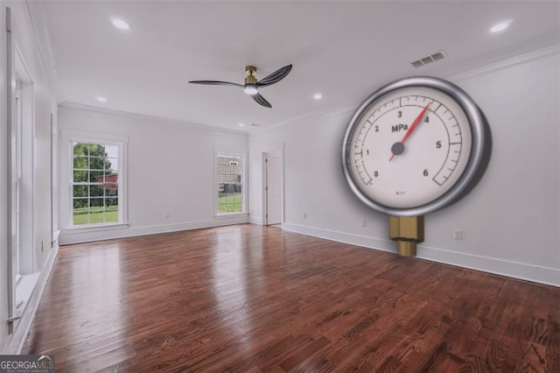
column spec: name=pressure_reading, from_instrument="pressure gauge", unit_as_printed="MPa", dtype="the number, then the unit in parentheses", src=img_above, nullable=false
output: 3.8 (MPa)
